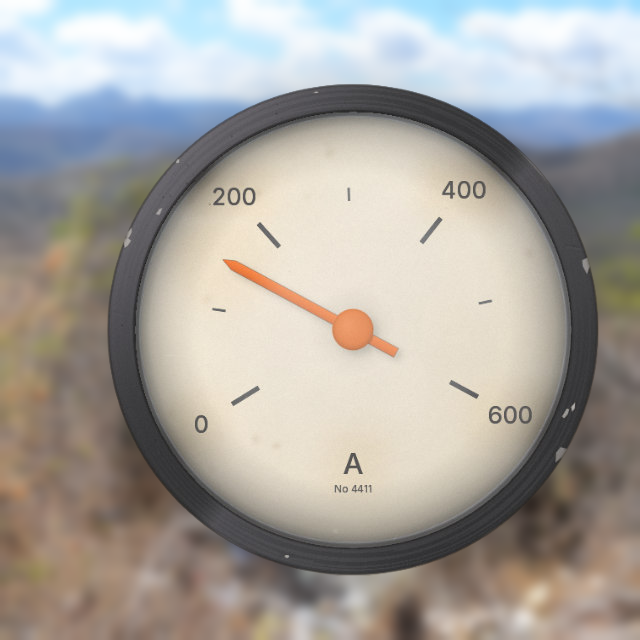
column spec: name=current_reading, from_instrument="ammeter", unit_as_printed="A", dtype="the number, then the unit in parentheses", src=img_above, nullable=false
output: 150 (A)
